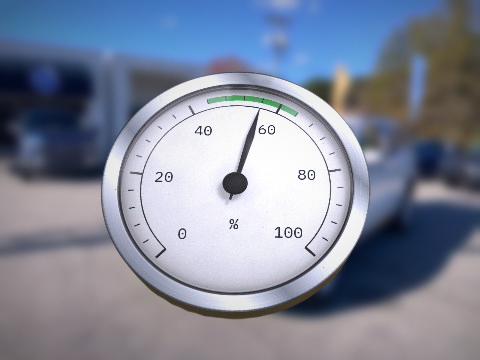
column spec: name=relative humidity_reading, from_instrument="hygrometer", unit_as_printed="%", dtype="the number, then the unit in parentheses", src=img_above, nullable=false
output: 56 (%)
